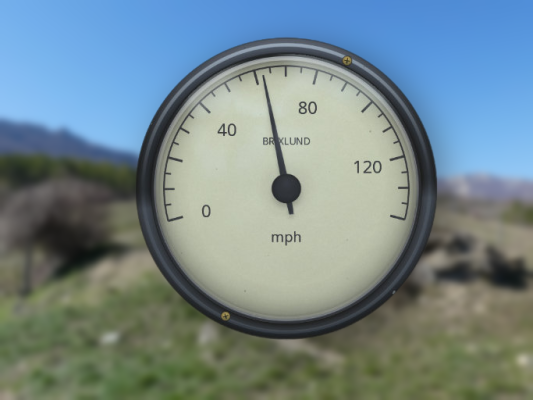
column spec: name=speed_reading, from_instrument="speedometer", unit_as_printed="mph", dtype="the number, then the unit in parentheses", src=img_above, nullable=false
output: 62.5 (mph)
